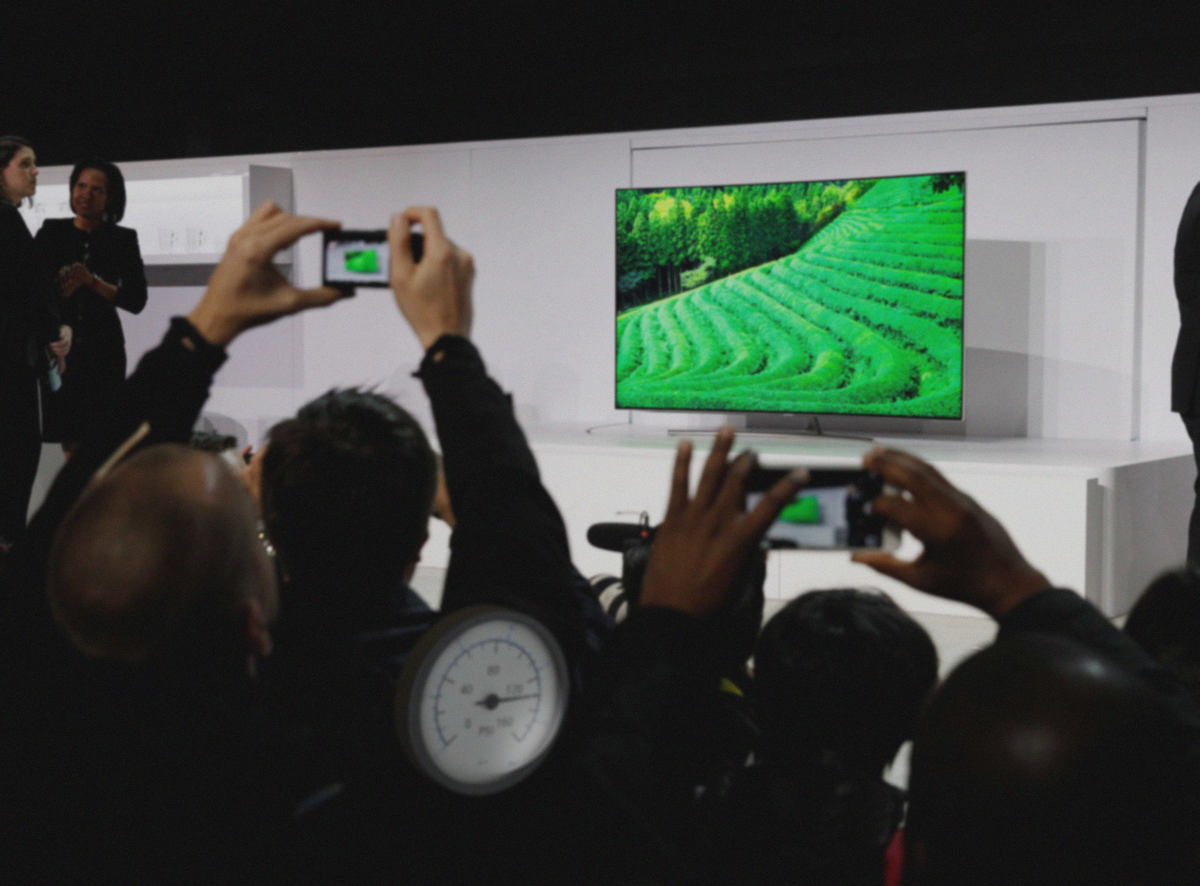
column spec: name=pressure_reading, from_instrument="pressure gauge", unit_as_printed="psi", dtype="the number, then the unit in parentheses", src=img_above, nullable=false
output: 130 (psi)
